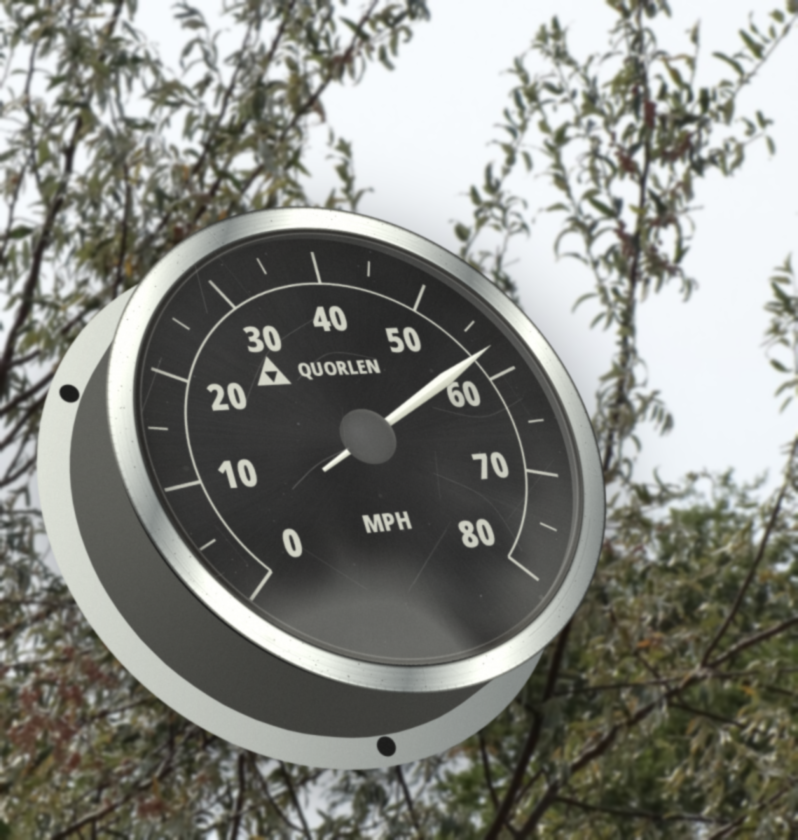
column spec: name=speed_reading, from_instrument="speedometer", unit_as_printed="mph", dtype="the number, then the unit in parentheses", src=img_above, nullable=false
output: 57.5 (mph)
